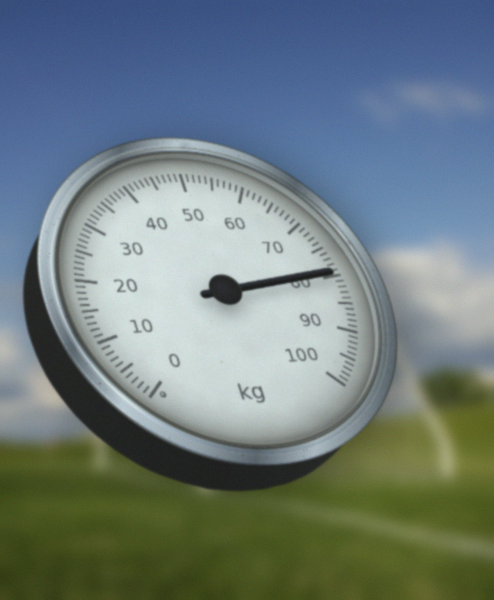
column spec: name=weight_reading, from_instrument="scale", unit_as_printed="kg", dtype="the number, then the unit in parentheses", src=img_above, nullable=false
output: 80 (kg)
